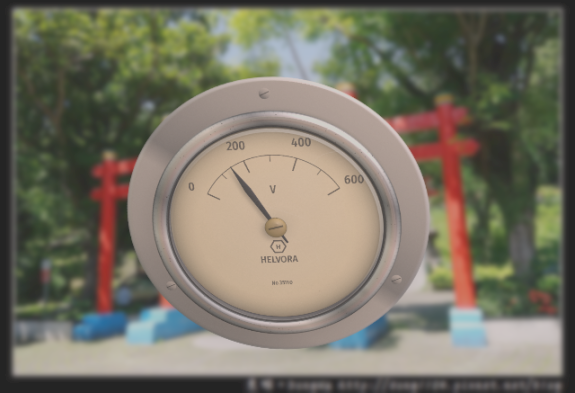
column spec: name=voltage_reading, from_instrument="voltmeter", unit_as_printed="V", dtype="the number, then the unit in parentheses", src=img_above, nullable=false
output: 150 (V)
